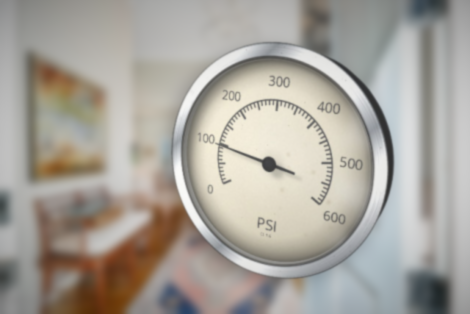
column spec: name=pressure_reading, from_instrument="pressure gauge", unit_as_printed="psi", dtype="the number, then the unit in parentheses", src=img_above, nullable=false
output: 100 (psi)
